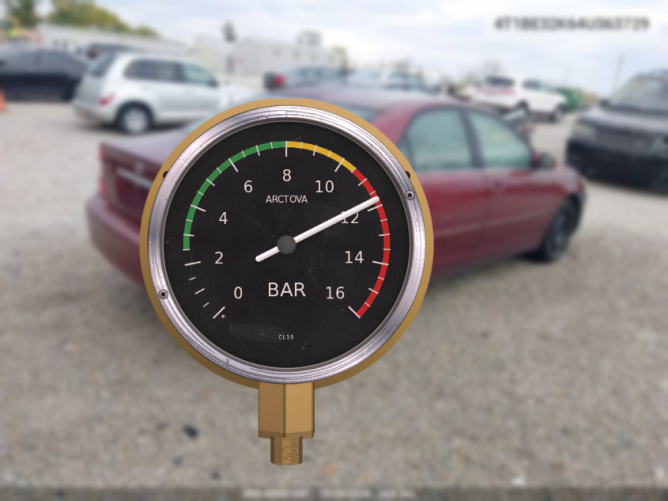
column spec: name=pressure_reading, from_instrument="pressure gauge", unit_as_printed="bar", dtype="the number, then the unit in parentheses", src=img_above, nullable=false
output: 11.75 (bar)
